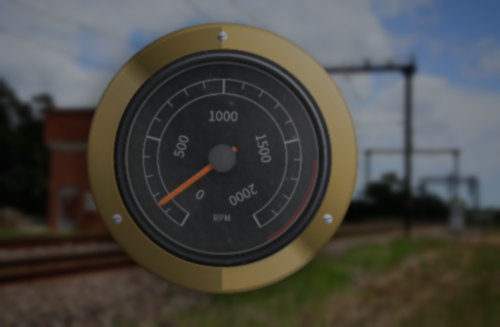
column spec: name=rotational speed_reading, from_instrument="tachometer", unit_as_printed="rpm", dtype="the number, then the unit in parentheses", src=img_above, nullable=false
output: 150 (rpm)
